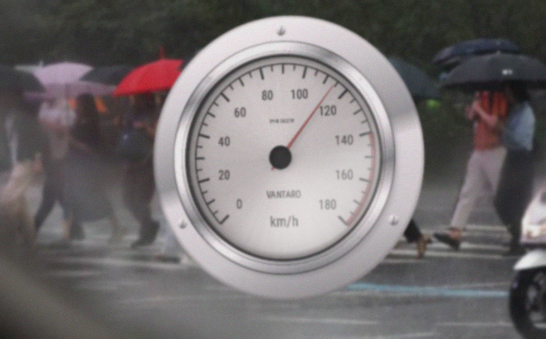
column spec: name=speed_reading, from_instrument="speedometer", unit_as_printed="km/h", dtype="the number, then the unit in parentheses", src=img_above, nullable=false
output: 115 (km/h)
